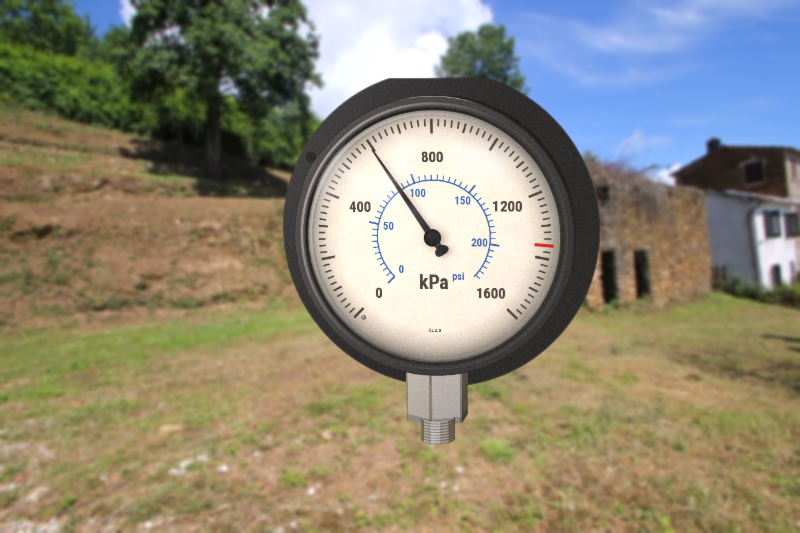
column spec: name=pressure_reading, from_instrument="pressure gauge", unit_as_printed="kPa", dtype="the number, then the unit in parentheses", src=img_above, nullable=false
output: 600 (kPa)
